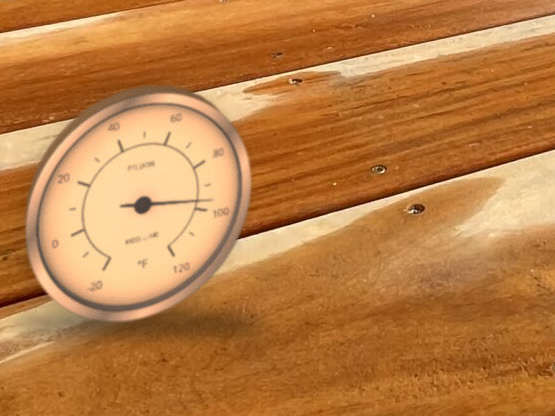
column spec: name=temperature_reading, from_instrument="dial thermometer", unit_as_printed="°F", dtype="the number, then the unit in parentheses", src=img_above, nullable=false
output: 95 (°F)
